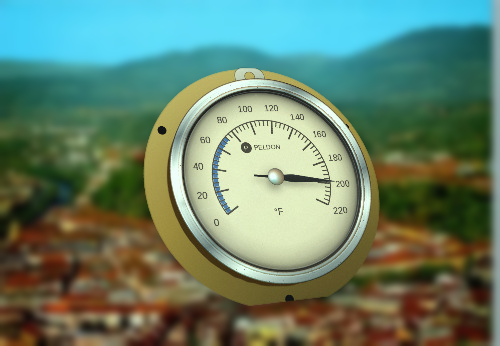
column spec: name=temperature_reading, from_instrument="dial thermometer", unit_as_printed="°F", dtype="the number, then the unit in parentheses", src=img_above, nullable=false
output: 200 (°F)
